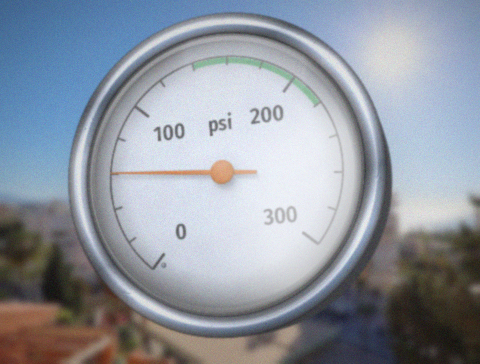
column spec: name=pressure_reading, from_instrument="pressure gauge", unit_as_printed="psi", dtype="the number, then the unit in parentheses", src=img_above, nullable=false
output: 60 (psi)
